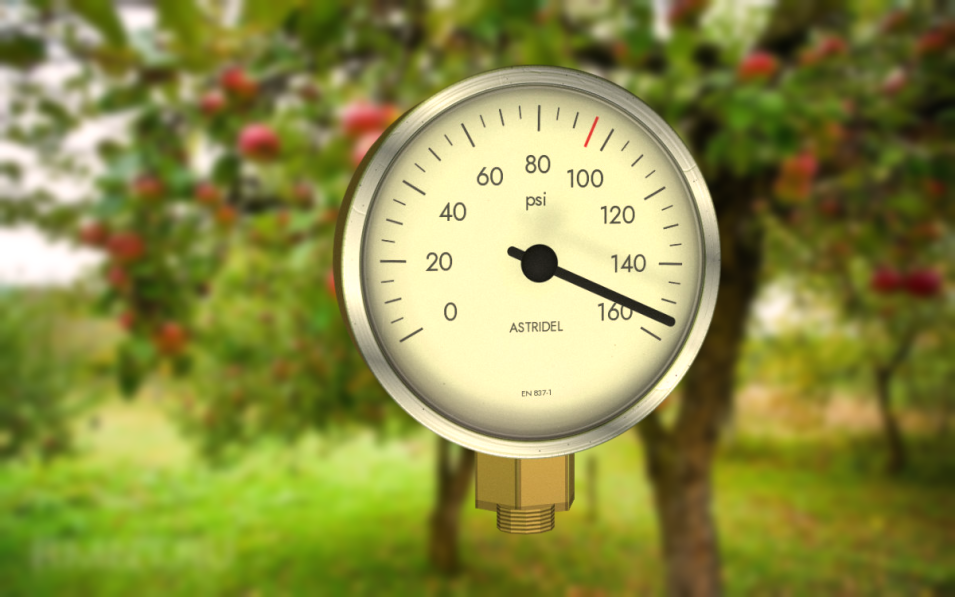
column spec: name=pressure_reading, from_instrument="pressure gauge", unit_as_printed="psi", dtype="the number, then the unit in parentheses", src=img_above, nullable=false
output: 155 (psi)
